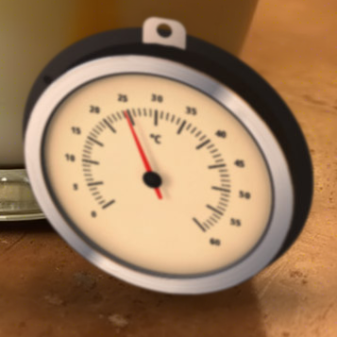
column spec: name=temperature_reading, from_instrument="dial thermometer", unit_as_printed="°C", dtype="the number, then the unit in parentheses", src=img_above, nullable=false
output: 25 (°C)
